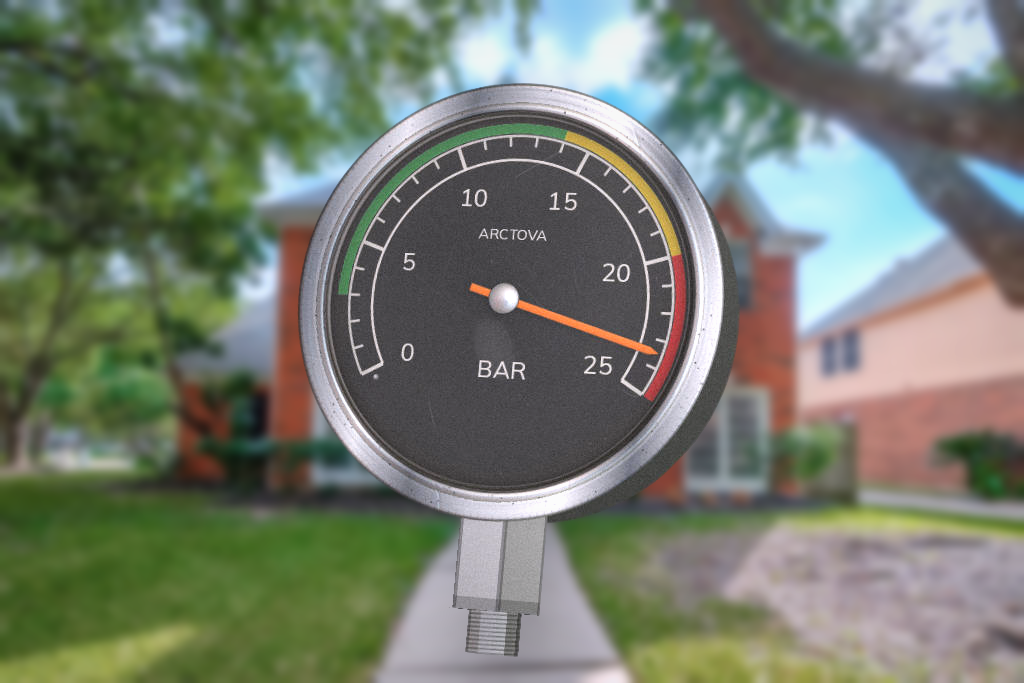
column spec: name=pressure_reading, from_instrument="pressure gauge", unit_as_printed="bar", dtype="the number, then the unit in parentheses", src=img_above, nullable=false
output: 23.5 (bar)
